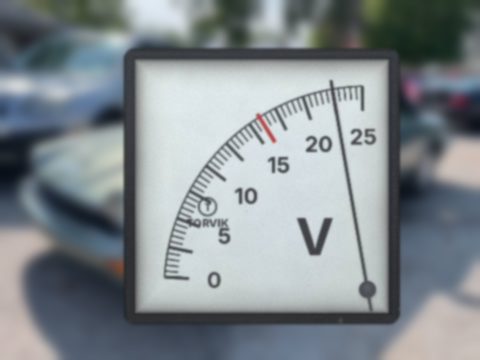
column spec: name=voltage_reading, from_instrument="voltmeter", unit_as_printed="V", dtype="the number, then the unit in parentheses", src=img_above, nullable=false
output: 22.5 (V)
